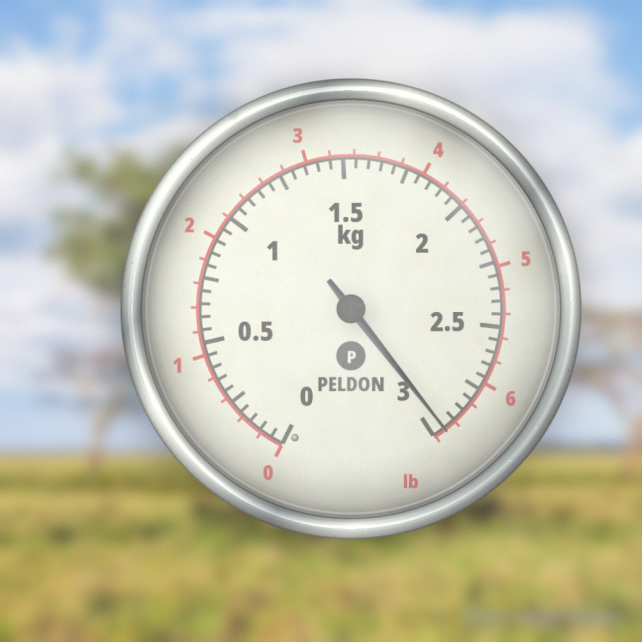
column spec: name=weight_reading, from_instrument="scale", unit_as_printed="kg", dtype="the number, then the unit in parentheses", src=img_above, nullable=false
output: 2.95 (kg)
